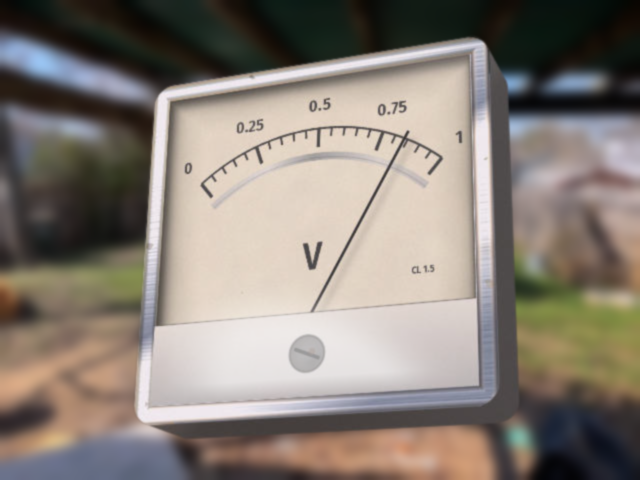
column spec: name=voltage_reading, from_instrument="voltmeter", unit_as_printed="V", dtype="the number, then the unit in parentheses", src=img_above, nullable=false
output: 0.85 (V)
